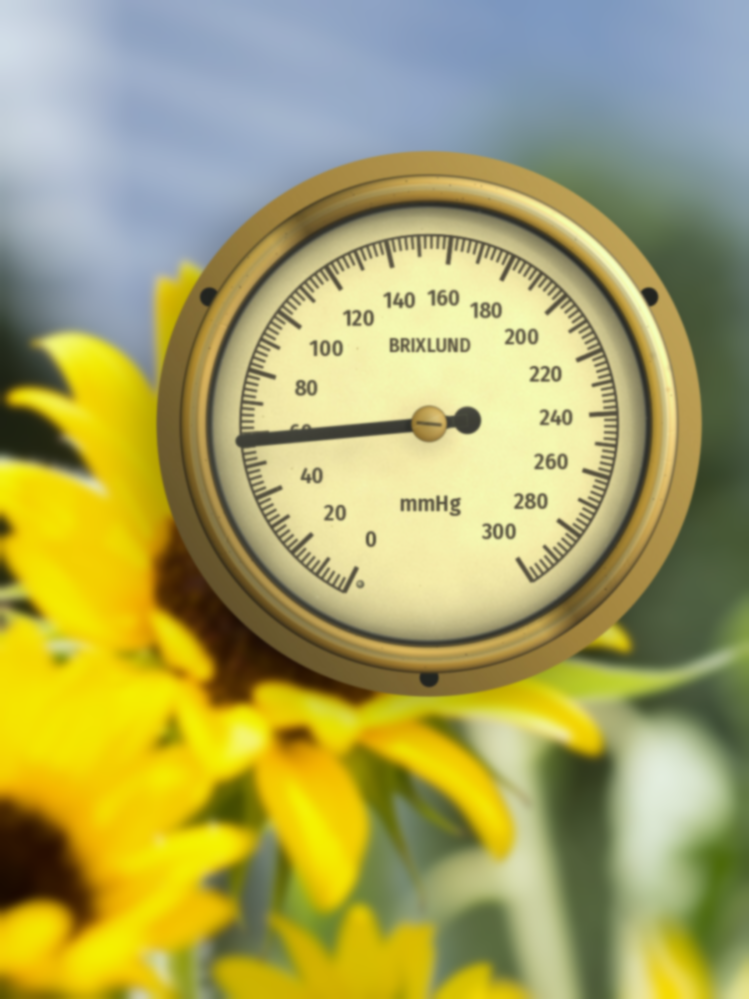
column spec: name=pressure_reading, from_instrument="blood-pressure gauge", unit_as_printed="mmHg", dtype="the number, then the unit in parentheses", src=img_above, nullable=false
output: 58 (mmHg)
